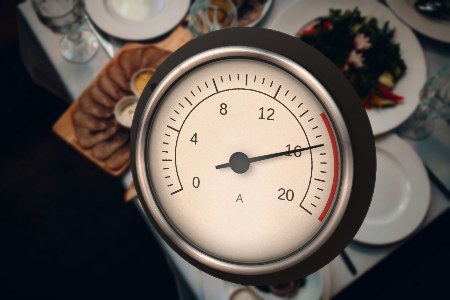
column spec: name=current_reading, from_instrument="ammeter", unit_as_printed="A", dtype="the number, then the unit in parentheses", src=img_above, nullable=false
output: 16 (A)
